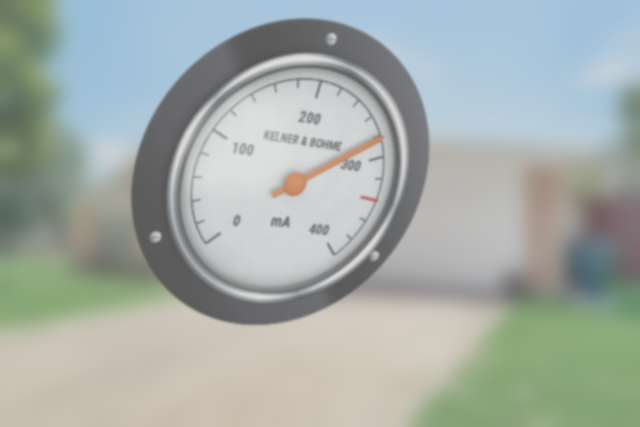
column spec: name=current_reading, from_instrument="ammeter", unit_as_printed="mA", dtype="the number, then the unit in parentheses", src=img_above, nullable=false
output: 280 (mA)
